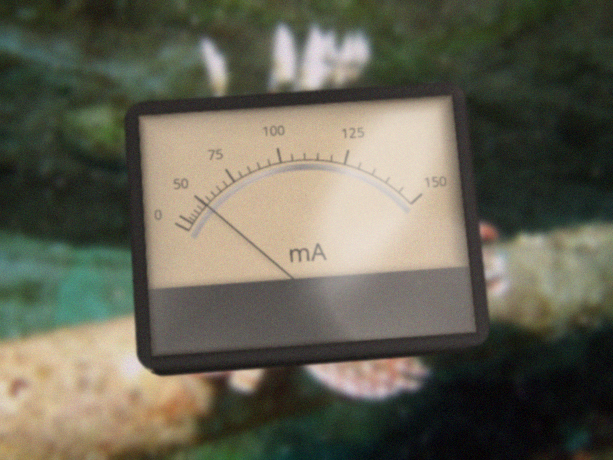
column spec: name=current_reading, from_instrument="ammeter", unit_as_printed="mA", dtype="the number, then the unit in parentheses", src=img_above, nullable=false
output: 50 (mA)
